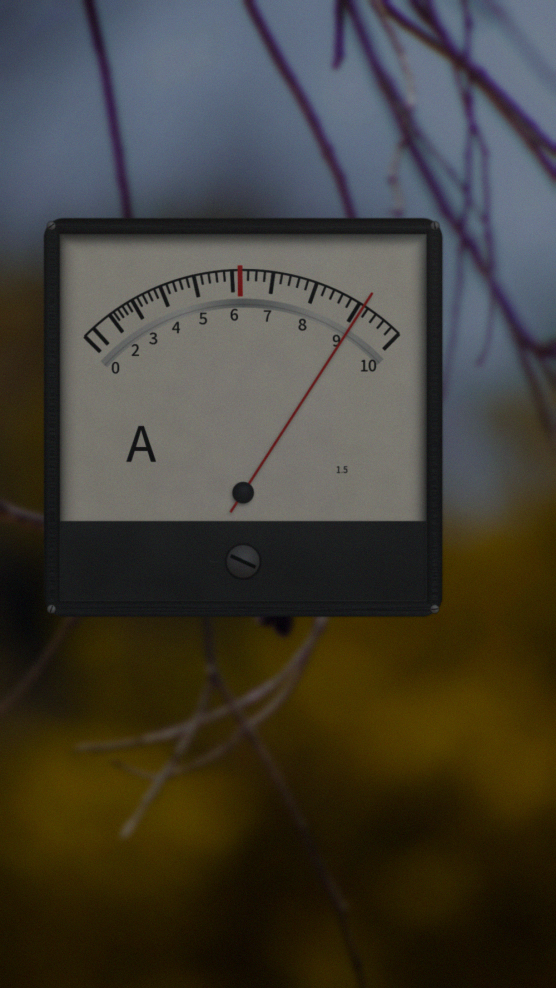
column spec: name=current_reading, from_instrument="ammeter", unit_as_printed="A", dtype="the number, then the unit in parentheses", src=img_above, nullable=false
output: 9.1 (A)
